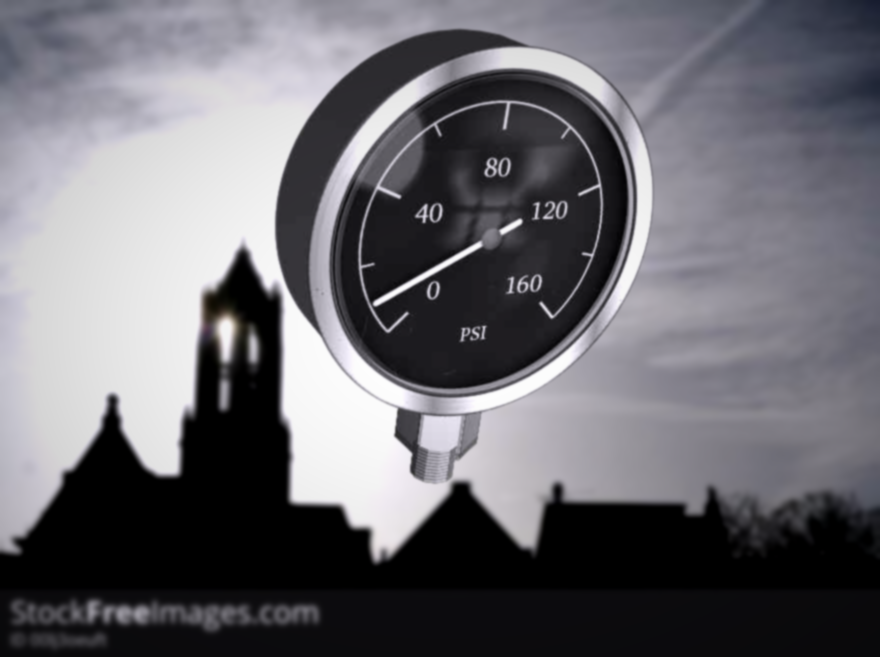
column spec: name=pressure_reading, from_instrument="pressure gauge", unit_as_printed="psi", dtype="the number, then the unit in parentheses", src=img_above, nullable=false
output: 10 (psi)
